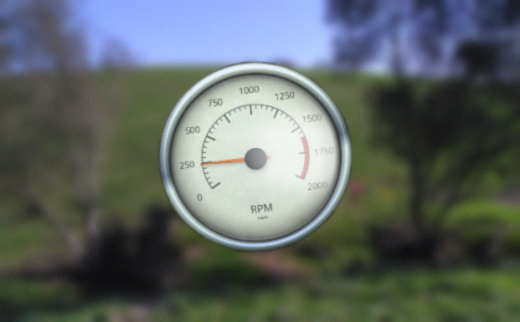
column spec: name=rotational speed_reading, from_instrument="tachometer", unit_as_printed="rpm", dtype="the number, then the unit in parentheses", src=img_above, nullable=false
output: 250 (rpm)
